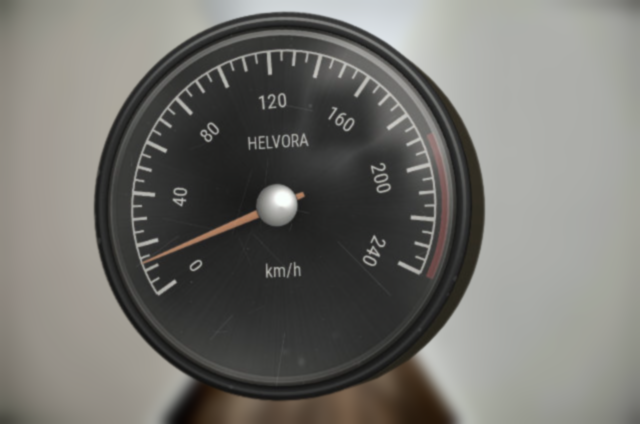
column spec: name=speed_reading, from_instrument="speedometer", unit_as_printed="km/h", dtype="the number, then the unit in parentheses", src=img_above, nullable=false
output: 12.5 (km/h)
